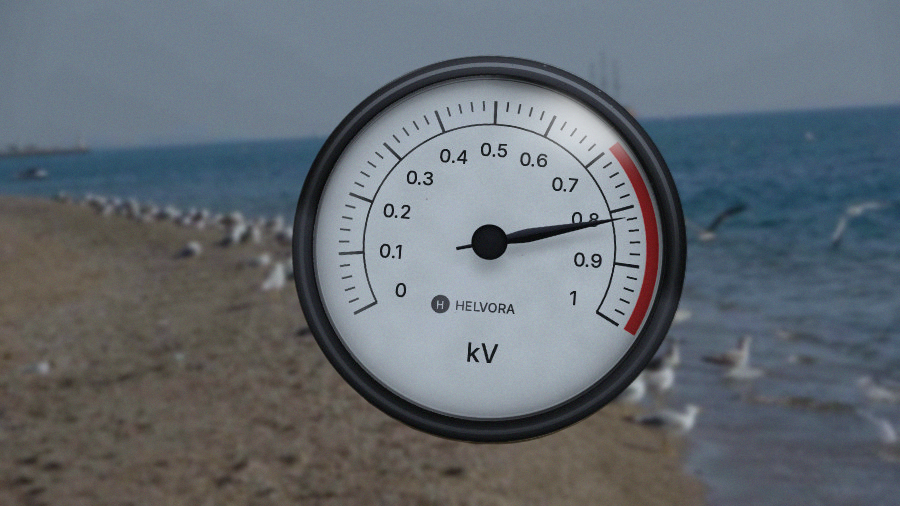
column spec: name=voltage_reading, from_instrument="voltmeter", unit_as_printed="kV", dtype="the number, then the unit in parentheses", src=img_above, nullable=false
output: 0.82 (kV)
